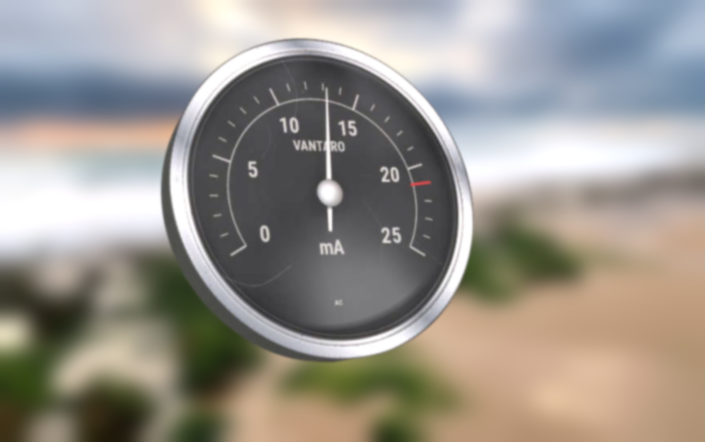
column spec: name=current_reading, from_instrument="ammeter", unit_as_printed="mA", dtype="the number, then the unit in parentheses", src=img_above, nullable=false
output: 13 (mA)
